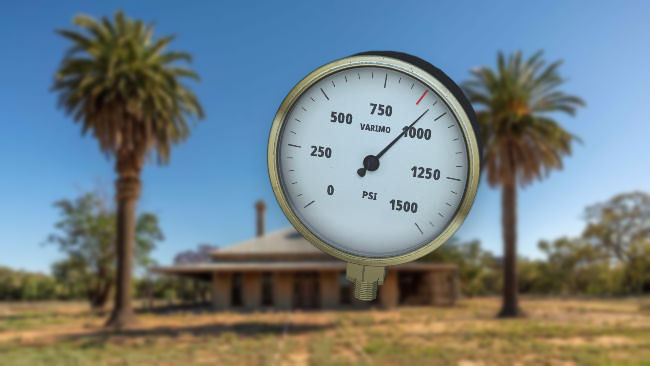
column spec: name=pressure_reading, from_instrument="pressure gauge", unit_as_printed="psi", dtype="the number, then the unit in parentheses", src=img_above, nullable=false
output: 950 (psi)
